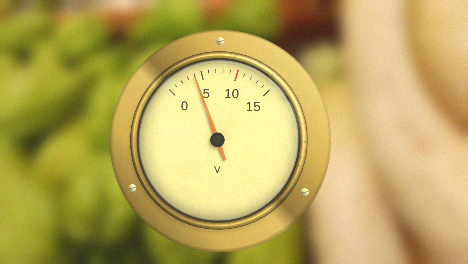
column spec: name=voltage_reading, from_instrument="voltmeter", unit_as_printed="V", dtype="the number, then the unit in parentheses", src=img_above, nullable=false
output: 4 (V)
